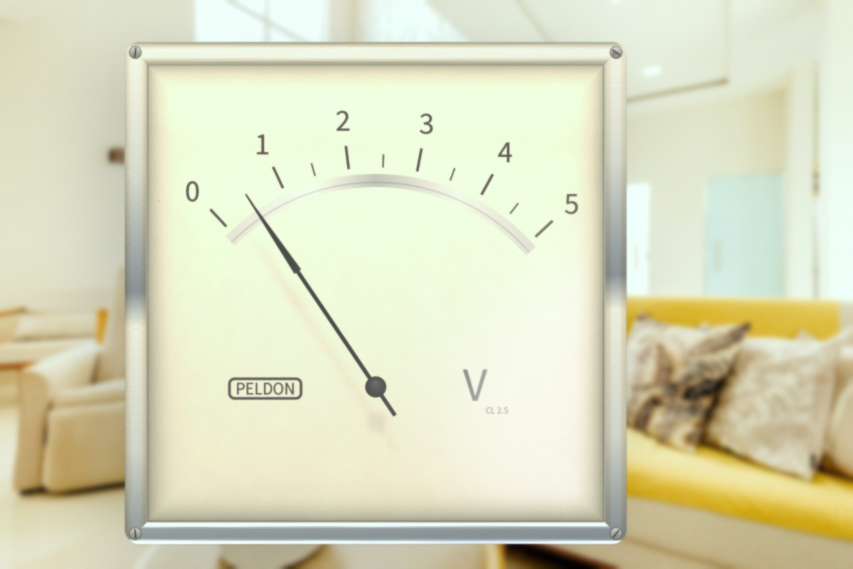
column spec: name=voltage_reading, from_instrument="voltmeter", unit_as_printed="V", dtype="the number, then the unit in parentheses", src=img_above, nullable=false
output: 0.5 (V)
